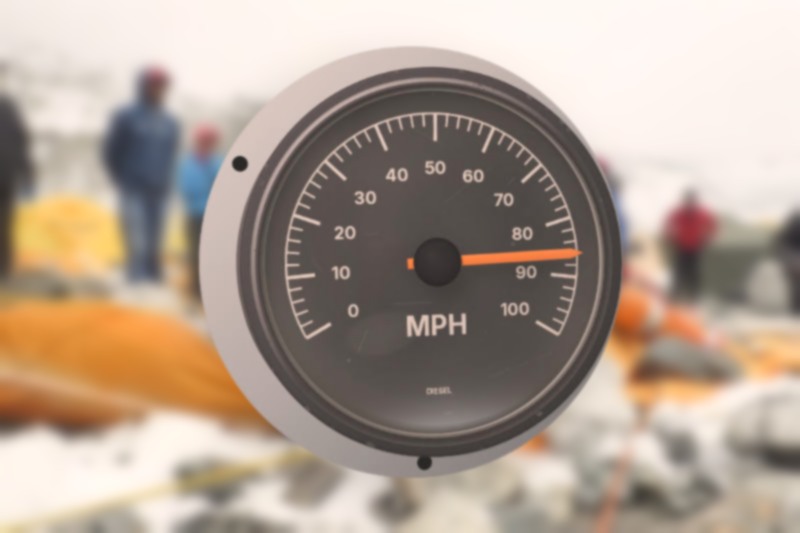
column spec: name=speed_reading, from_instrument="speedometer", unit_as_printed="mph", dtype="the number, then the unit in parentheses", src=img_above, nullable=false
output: 86 (mph)
